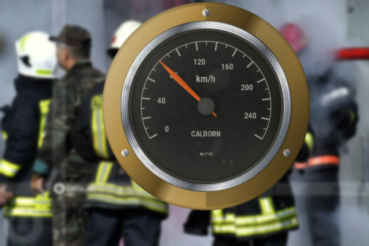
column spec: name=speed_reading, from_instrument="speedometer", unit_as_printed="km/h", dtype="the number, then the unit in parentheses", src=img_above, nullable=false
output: 80 (km/h)
